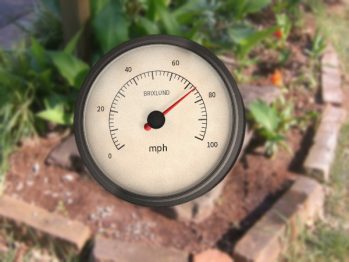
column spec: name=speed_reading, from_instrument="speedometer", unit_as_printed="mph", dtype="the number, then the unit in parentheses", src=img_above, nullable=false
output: 74 (mph)
